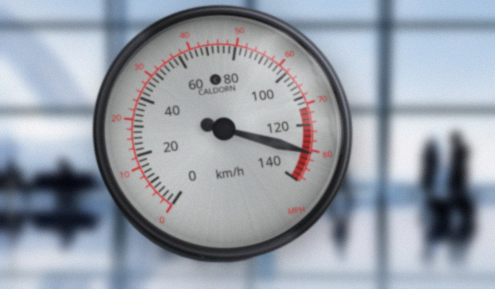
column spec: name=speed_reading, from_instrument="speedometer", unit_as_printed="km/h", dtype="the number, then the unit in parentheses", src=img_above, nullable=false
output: 130 (km/h)
